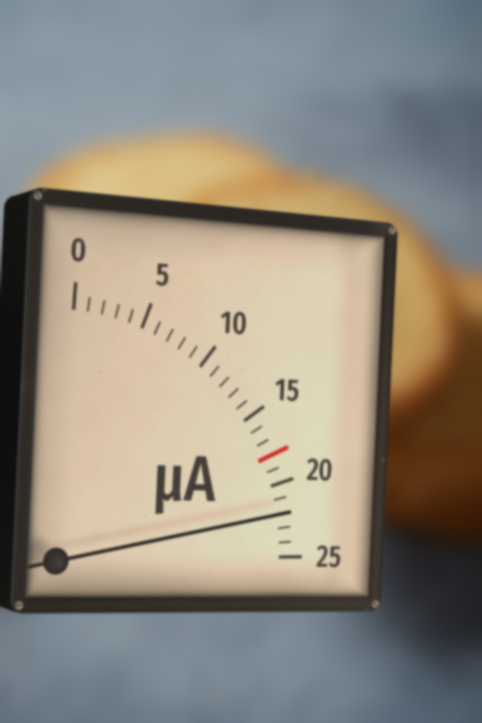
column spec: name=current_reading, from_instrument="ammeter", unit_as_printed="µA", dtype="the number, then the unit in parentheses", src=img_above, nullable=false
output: 22 (µA)
